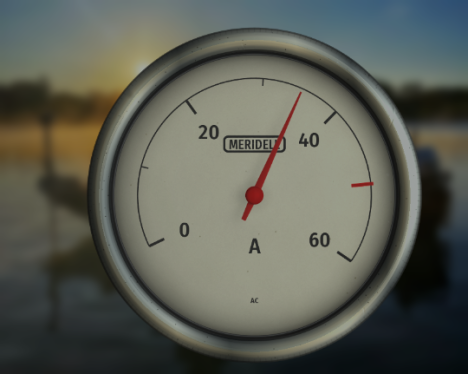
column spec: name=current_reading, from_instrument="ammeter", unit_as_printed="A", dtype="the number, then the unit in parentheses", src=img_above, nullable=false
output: 35 (A)
